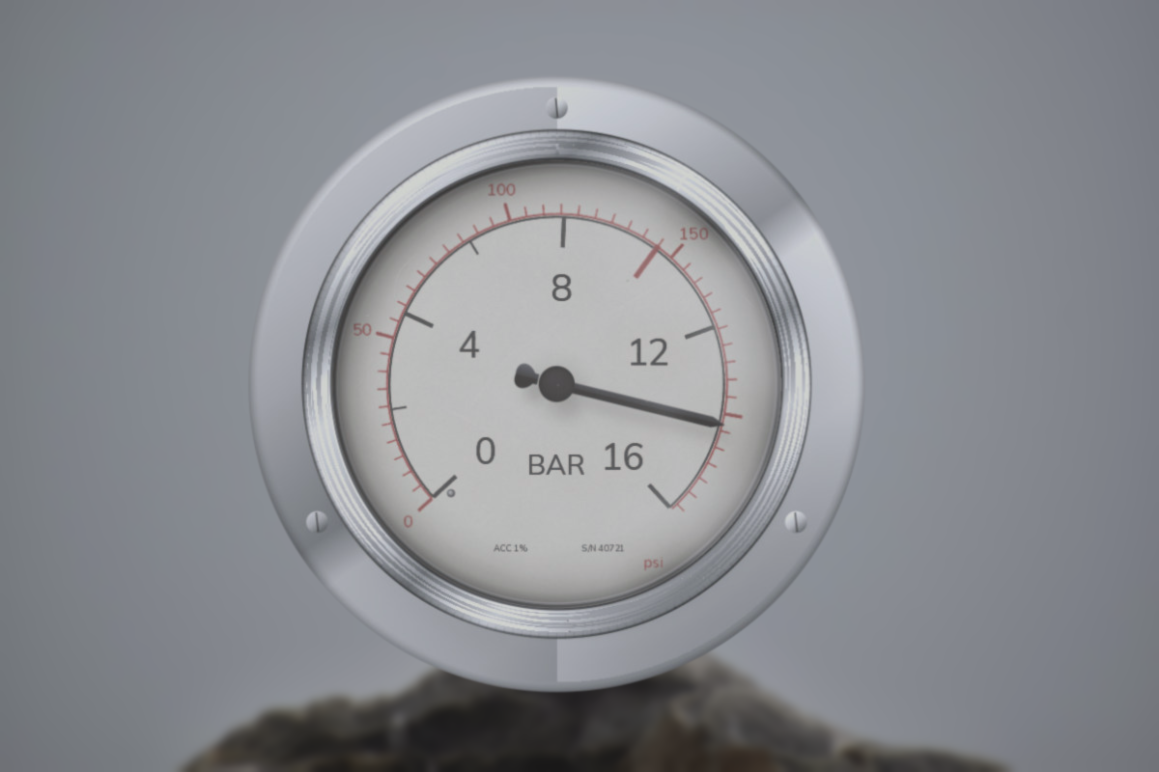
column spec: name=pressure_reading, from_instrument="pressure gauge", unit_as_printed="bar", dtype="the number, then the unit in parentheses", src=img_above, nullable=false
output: 14 (bar)
